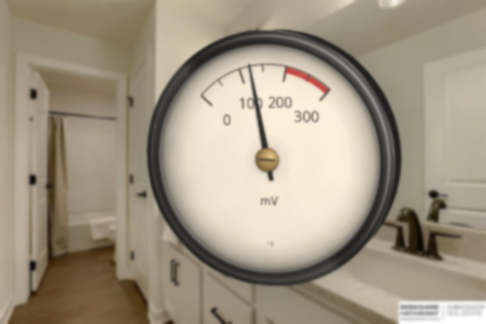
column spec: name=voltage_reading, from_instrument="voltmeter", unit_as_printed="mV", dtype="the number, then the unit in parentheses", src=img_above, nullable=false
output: 125 (mV)
